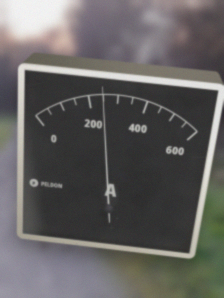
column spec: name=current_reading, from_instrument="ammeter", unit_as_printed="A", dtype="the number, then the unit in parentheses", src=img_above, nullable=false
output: 250 (A)
